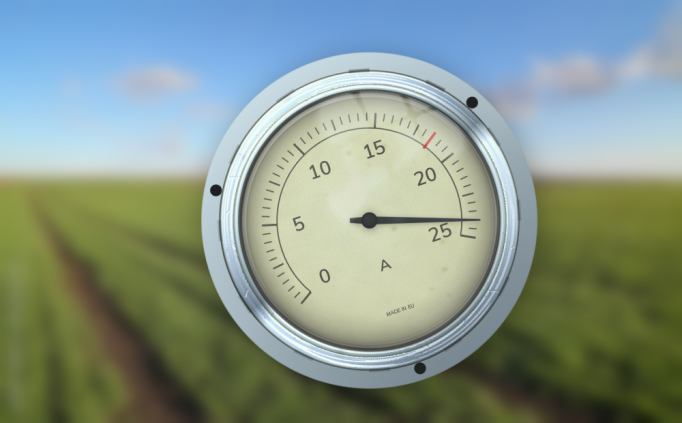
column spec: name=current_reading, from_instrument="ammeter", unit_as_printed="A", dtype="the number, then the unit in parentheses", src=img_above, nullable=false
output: 24 (A)
